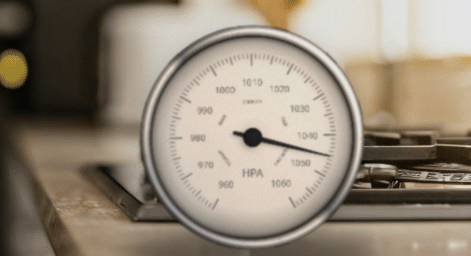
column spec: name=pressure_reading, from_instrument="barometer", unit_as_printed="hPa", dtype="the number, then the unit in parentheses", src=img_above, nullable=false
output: 1045 (hPa)
